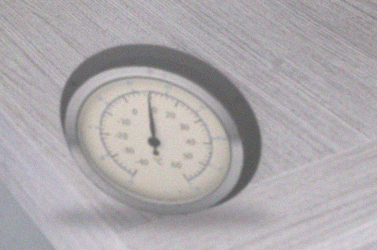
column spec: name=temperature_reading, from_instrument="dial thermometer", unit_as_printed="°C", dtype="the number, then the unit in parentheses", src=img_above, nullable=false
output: 10 (°C)
